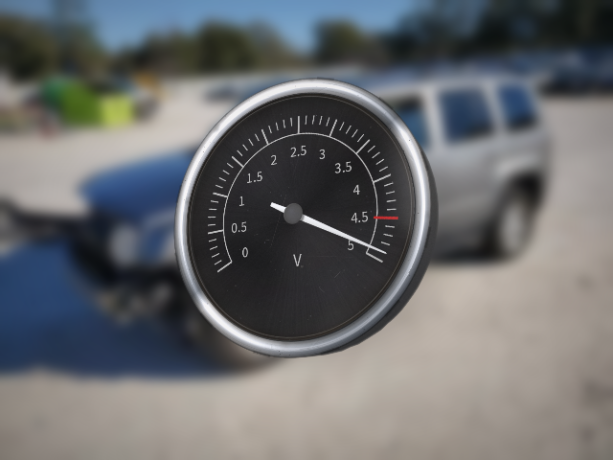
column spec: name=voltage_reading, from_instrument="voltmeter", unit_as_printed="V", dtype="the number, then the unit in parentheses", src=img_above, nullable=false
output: 4.9 (V)
